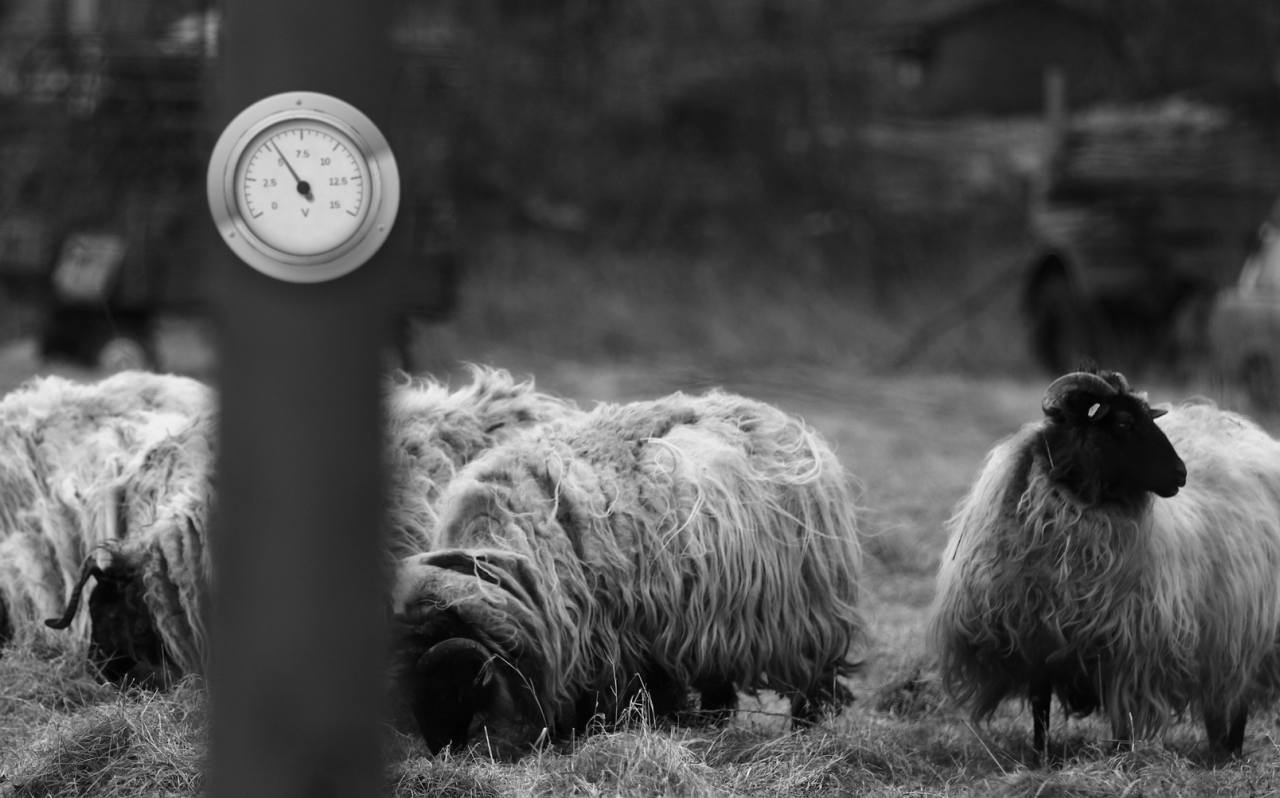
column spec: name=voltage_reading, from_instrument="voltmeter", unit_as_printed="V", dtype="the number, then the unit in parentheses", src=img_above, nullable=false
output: 5.5 (V)
